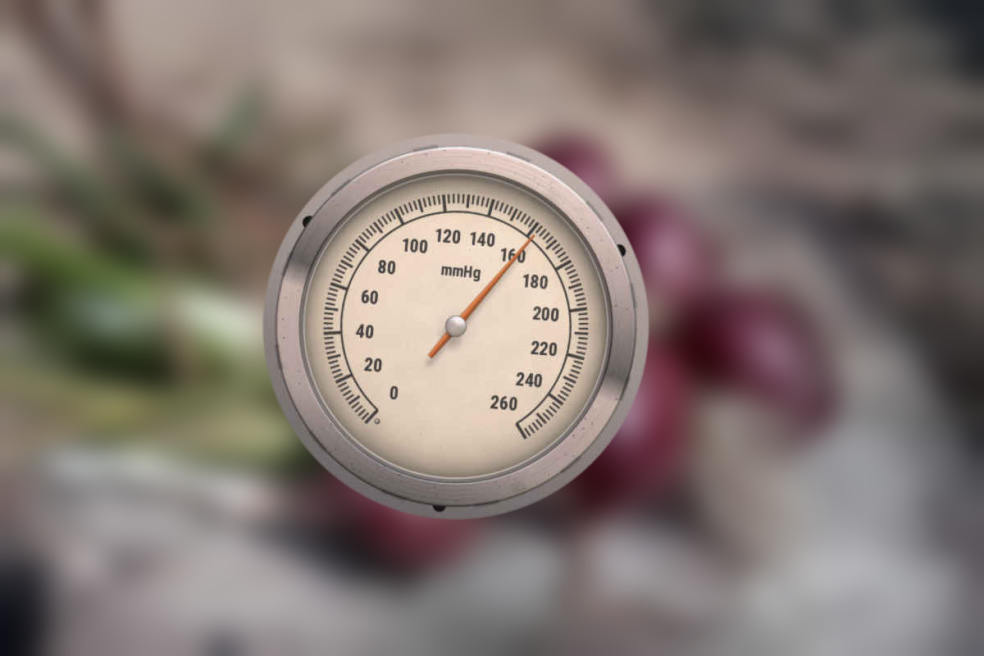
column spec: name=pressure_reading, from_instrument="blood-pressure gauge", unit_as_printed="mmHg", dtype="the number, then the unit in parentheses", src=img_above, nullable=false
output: 162 (mmHg)
